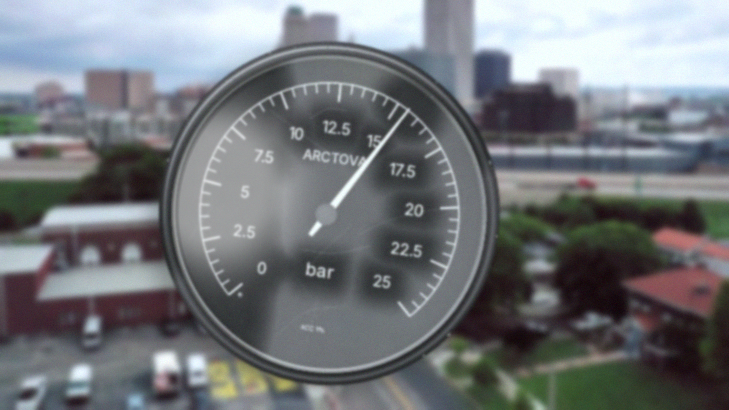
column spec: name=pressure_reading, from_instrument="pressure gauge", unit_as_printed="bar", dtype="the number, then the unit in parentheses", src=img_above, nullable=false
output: 15.5 (bar)
